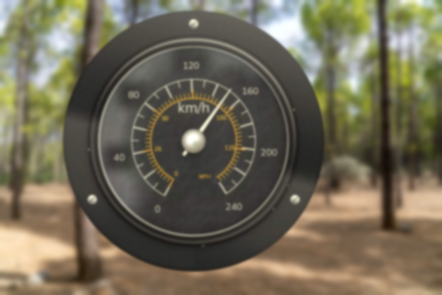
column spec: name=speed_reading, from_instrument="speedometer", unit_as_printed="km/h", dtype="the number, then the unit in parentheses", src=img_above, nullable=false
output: 150 (km/h)
